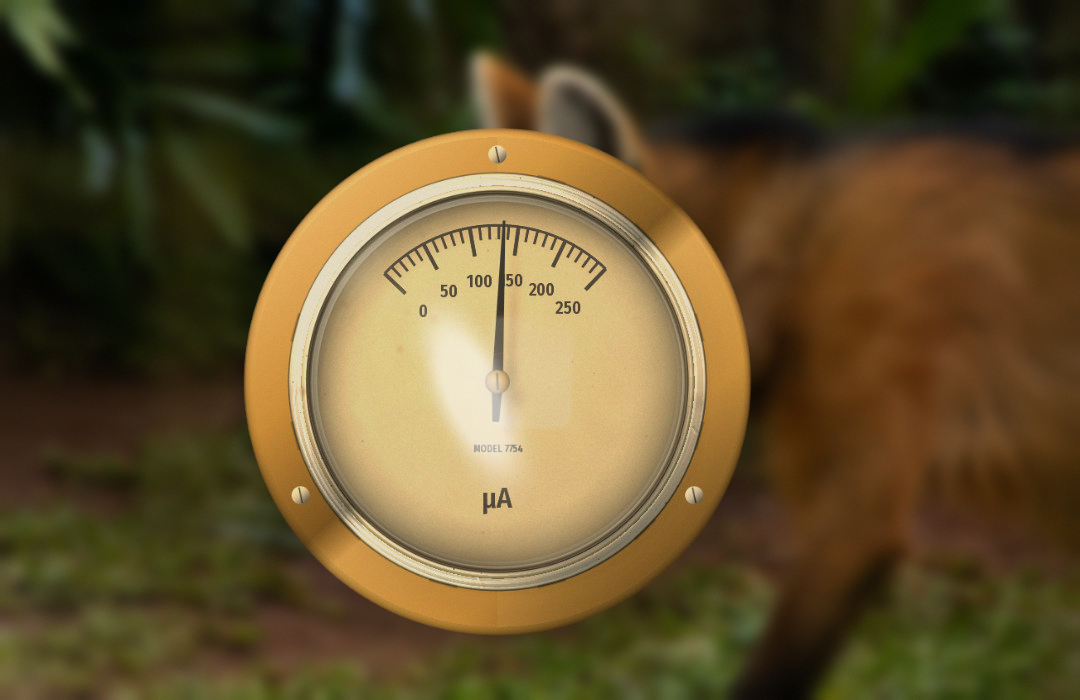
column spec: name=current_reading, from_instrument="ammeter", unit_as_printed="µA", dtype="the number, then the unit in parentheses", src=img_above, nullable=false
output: 135 (µA)
